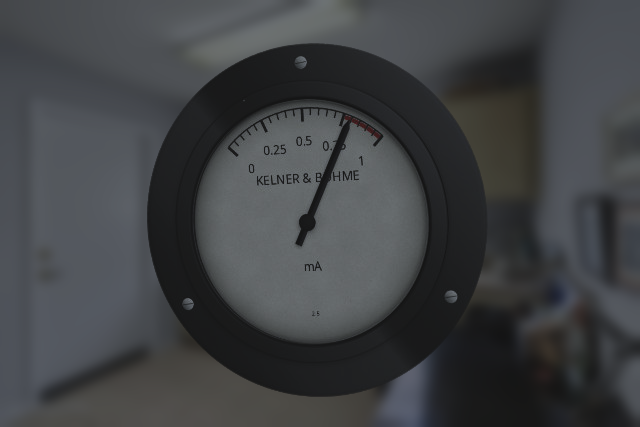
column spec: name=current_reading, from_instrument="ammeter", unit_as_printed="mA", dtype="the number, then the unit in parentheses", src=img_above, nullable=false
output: 0.8 (mA)
